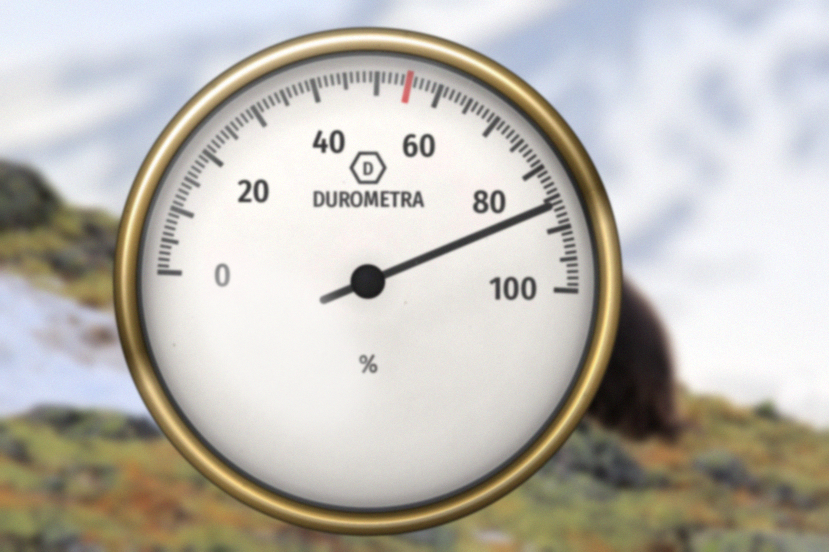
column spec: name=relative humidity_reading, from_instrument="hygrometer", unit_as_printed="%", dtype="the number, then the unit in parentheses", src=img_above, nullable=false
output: 86 (%)
